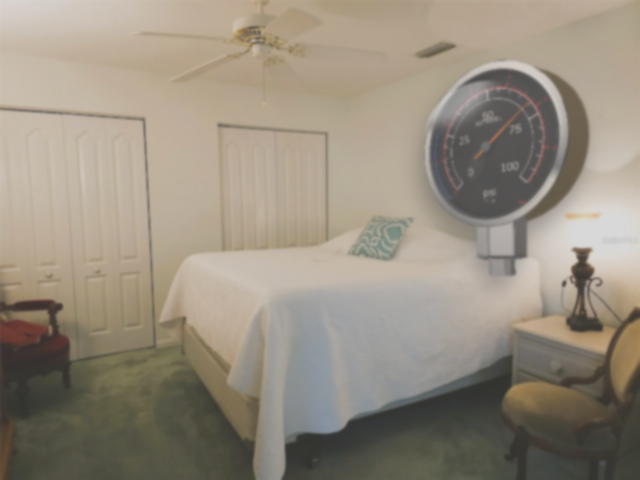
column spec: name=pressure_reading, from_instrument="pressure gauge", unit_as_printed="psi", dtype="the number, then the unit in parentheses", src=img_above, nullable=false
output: 70 (psi)
